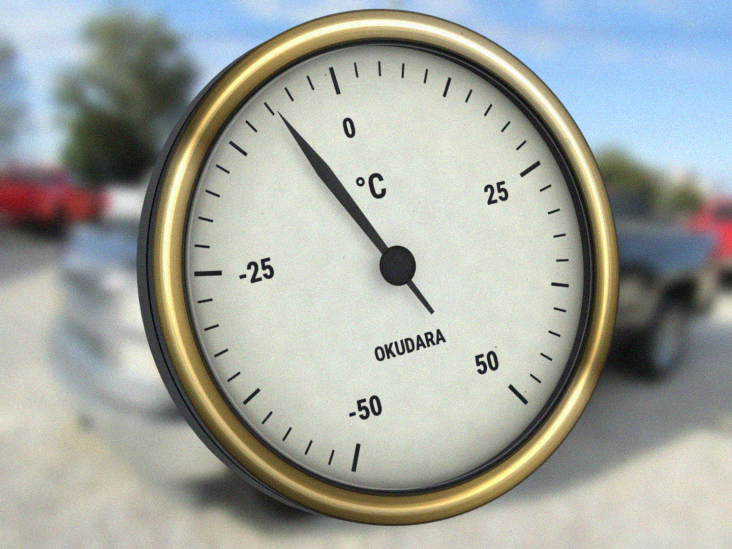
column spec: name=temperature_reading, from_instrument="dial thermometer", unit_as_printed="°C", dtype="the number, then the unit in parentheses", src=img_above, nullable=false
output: -7.5 (°C)
